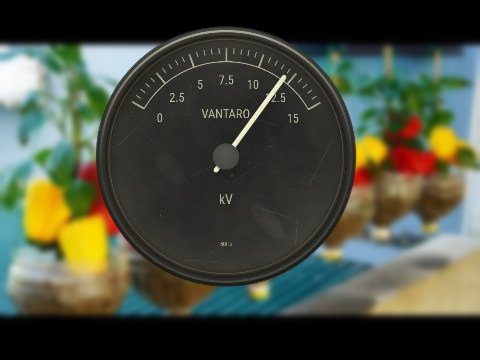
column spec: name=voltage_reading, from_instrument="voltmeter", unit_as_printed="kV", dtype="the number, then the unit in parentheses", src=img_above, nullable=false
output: 12 (kV)
